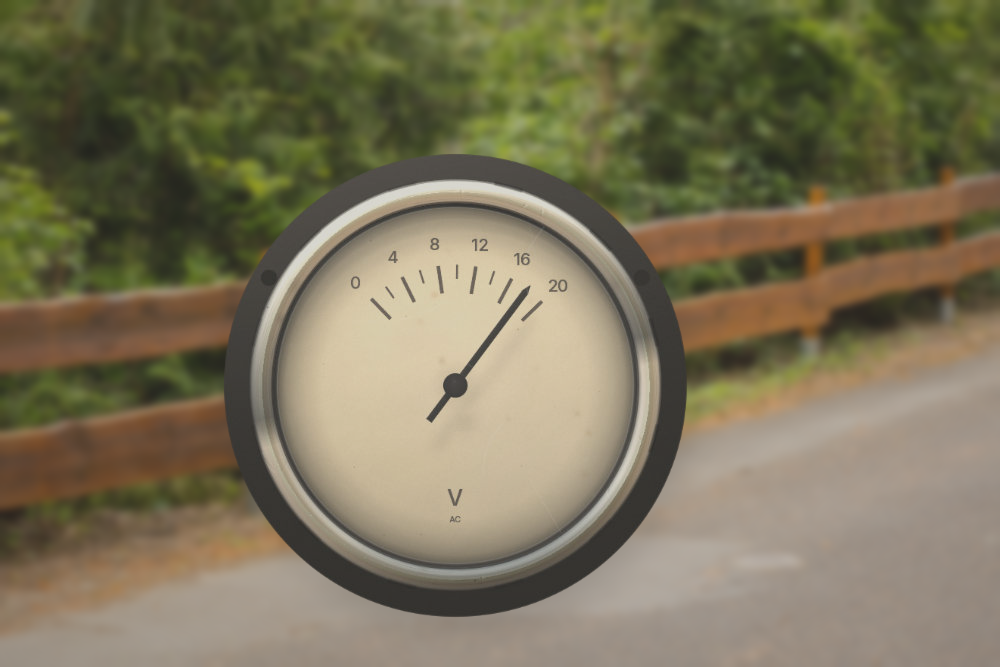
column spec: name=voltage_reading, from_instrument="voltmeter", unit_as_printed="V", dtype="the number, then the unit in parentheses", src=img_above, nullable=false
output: 18 (V)
